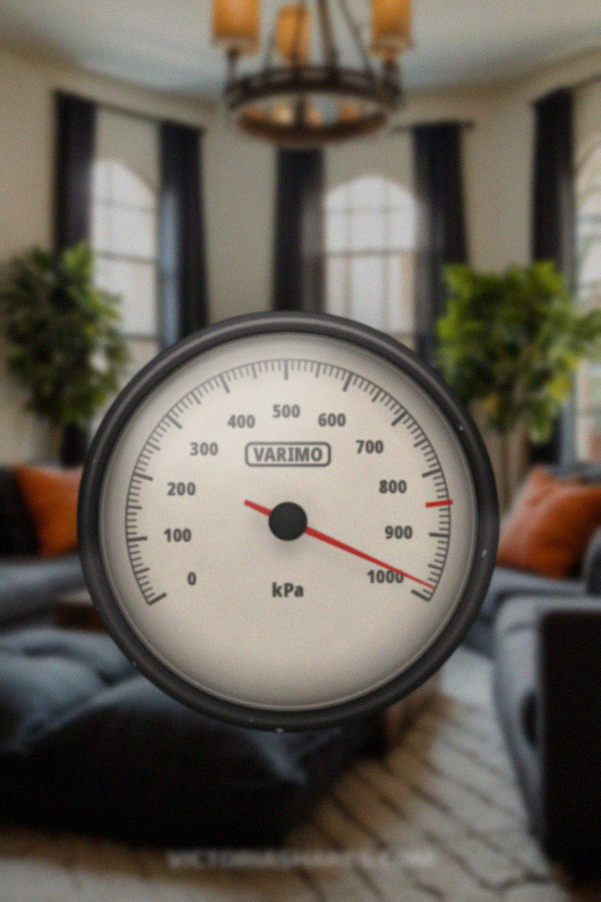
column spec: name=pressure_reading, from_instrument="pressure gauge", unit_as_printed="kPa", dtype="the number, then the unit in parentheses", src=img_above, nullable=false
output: 980 (kPa)
